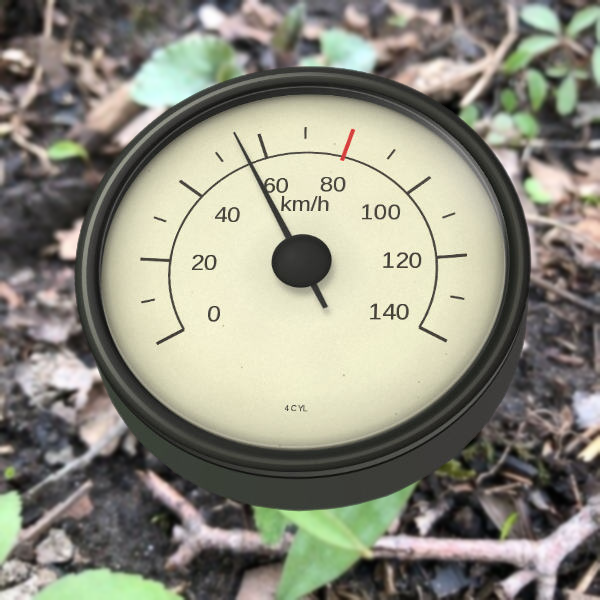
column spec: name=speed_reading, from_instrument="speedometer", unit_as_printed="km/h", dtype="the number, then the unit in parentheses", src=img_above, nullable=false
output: 55 (km/h)
